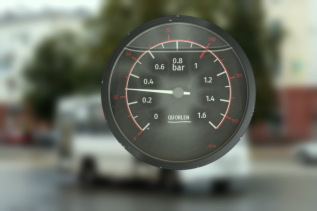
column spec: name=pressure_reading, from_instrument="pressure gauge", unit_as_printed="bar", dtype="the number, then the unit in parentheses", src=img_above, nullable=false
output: 0.3 (bar)
